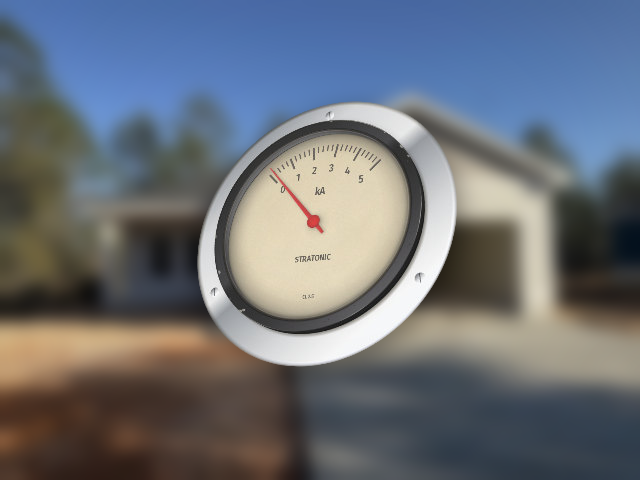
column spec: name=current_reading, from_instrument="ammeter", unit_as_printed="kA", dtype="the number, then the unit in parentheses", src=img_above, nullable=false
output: 0.2 (kA)
